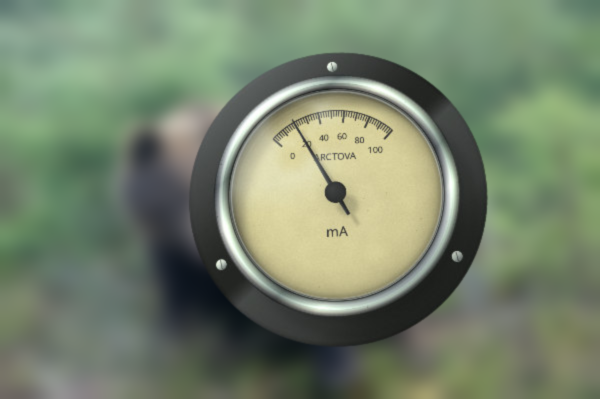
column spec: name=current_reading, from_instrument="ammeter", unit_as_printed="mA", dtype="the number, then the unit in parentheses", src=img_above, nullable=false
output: 20 (mA)
